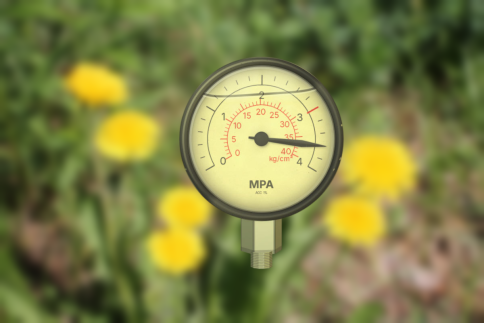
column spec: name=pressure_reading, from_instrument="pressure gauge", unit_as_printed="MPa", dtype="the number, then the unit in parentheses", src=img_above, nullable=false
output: 3.6 (MPa)
